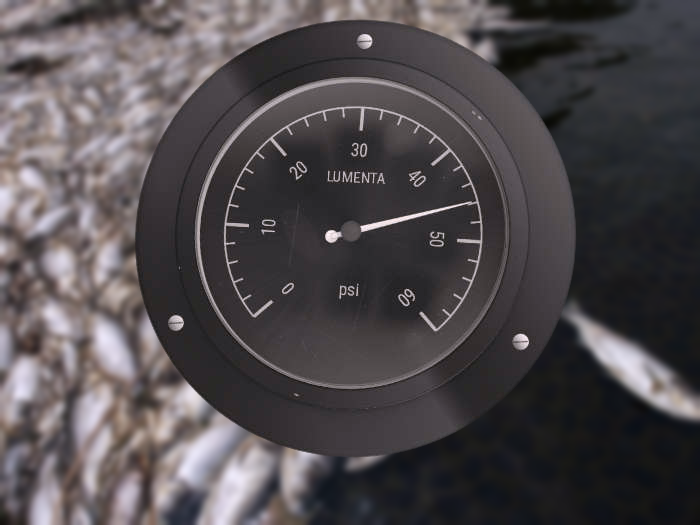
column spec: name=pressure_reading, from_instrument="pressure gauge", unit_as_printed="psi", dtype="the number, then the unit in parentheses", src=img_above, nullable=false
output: 46 (psi)
